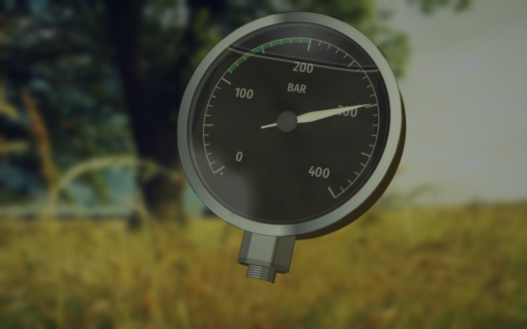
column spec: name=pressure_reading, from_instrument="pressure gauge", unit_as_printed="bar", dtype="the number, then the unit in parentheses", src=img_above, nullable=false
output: 300 (bar)
